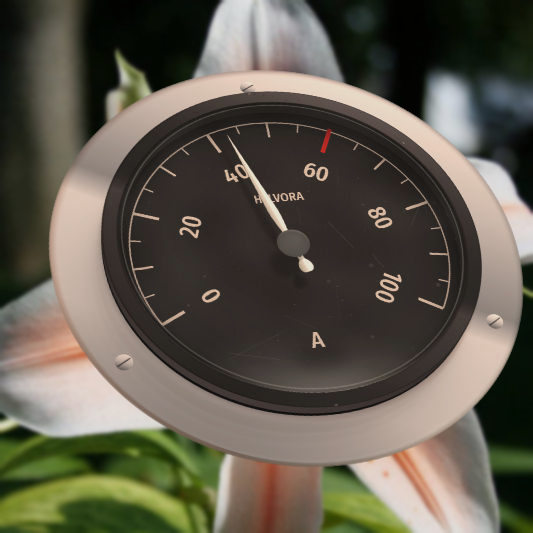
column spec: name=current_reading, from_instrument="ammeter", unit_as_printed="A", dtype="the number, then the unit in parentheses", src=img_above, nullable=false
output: 42.5 (A)
